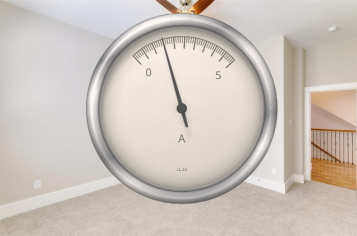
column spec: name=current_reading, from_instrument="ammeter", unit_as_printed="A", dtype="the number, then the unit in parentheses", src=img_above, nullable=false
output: 1.5 (A)
